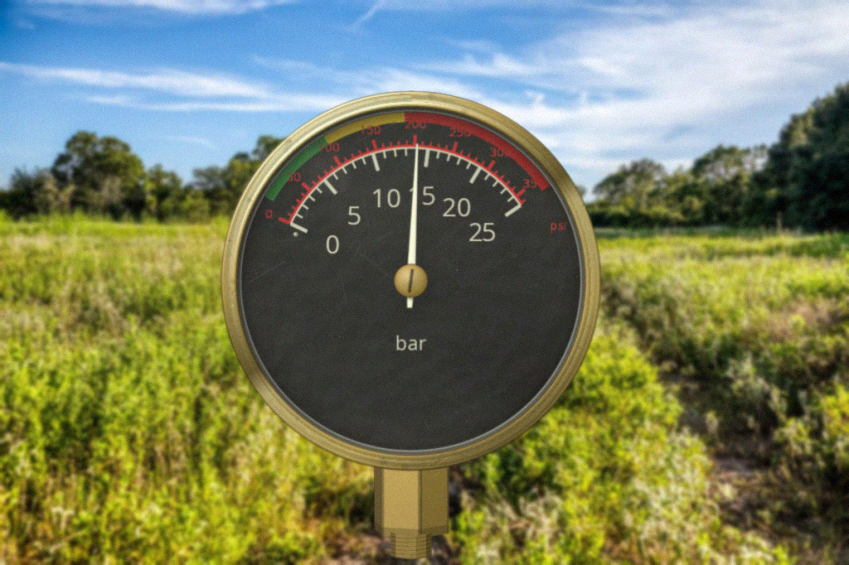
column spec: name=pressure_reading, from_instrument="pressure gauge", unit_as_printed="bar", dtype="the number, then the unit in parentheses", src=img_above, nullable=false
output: 14 (bar)
